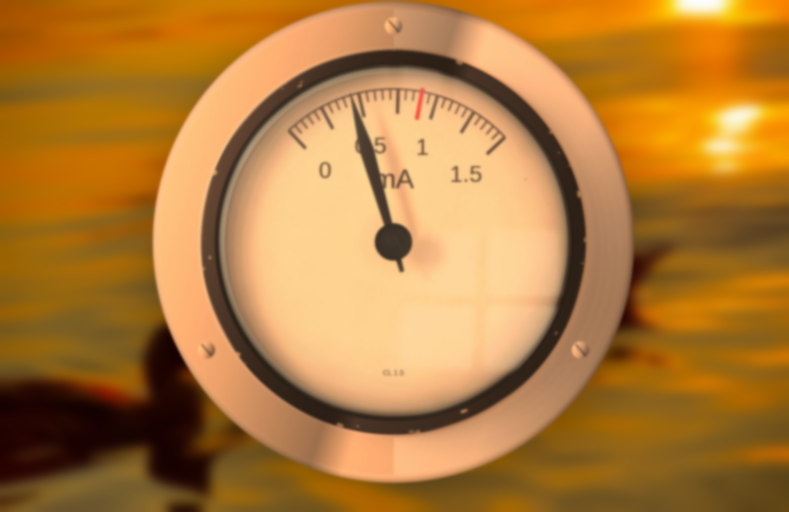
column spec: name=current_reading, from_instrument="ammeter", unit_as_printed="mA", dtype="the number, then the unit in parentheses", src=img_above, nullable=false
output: 0.45 (mA)
